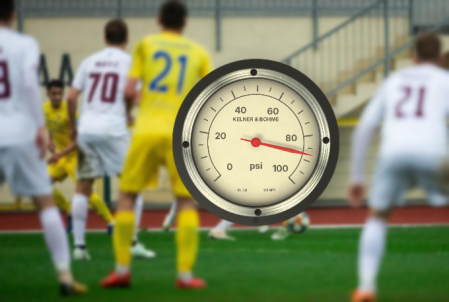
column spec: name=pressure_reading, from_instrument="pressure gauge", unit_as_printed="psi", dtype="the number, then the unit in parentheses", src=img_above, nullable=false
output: 87.5 (psi)
